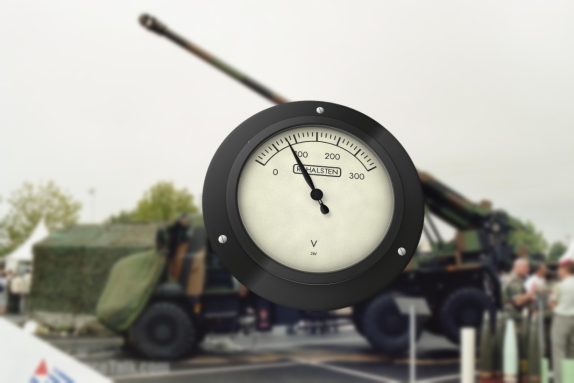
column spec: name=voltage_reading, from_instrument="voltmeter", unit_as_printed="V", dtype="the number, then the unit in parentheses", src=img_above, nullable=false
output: 80 (V)
